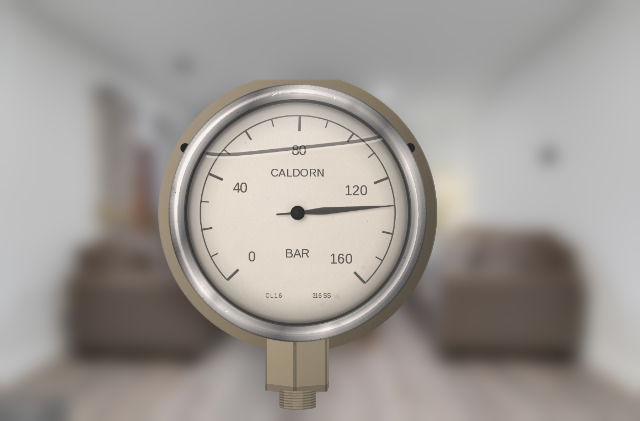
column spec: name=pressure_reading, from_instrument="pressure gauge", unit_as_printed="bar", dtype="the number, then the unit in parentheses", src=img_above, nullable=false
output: 130 (bar)
